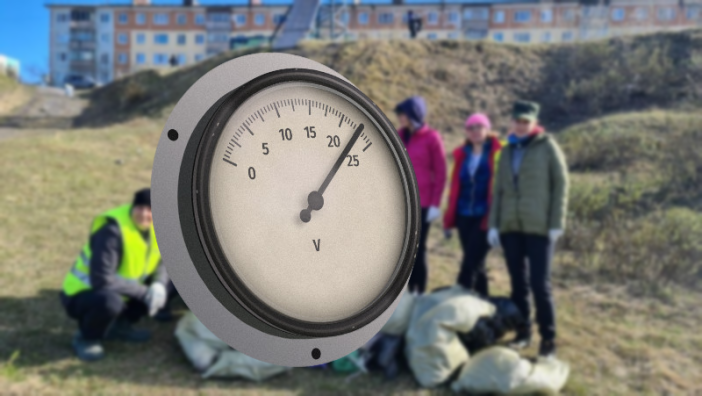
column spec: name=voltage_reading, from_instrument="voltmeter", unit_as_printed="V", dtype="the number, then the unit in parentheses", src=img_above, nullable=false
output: 22.5 (V)
